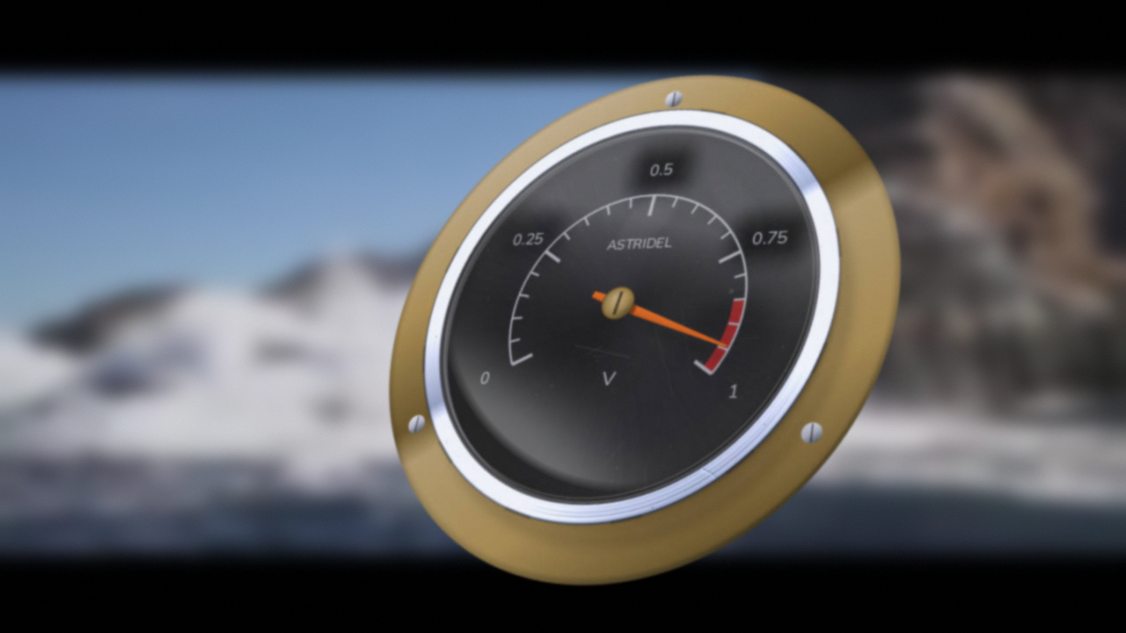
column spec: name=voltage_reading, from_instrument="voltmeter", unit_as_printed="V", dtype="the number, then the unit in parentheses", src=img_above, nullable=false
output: 0.95 (V)
